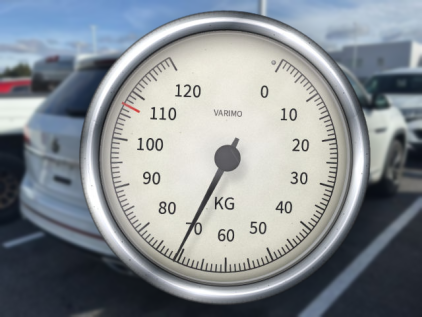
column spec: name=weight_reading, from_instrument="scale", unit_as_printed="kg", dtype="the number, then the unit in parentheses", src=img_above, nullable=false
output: 71 (kg)
